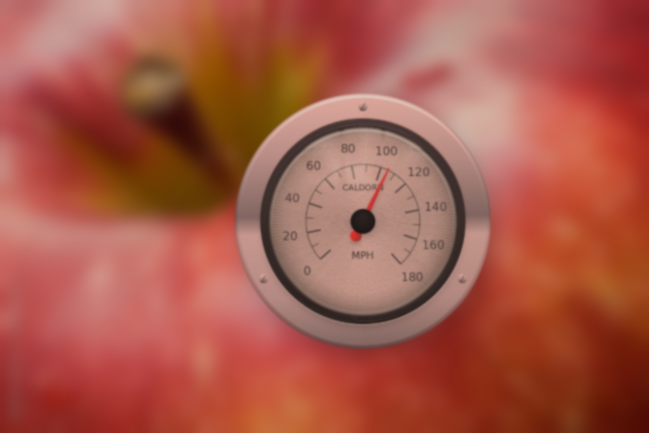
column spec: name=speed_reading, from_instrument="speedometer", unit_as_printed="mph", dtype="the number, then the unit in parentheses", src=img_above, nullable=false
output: 105 (mph)
